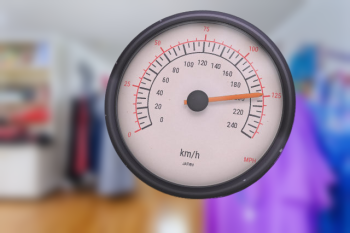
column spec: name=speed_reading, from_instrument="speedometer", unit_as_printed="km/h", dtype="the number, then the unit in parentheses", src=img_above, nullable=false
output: 200 (km/h)
